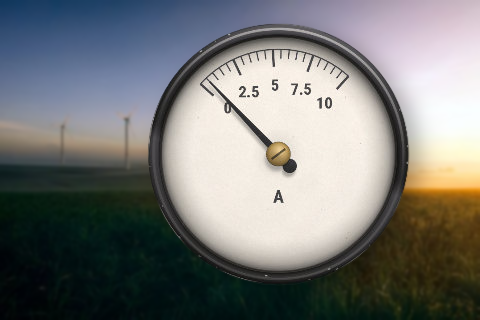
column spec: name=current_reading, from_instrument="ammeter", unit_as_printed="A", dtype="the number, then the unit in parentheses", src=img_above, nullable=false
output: 0.5 (A)
